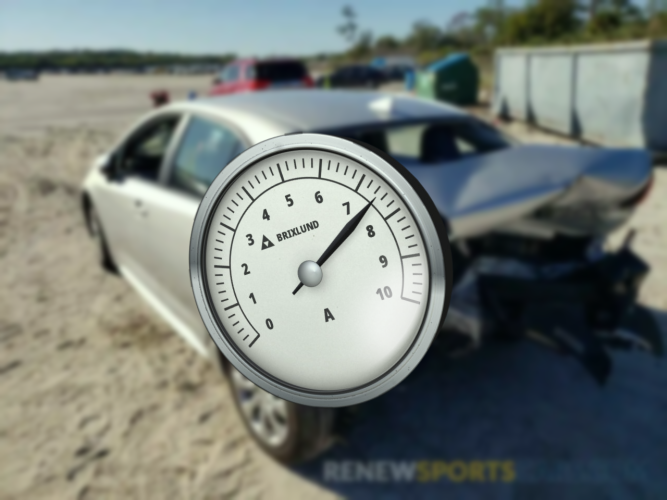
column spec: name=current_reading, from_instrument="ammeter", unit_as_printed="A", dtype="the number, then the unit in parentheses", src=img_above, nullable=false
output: 7.5 (A)
